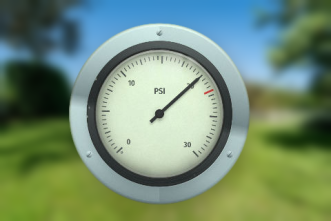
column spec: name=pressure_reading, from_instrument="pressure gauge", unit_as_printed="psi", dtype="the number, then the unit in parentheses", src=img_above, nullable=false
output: 20 (psi)
